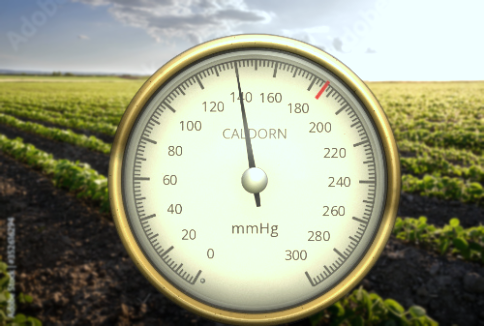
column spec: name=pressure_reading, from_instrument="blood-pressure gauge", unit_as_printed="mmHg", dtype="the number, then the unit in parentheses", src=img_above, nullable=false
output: 140 (mmHg)
